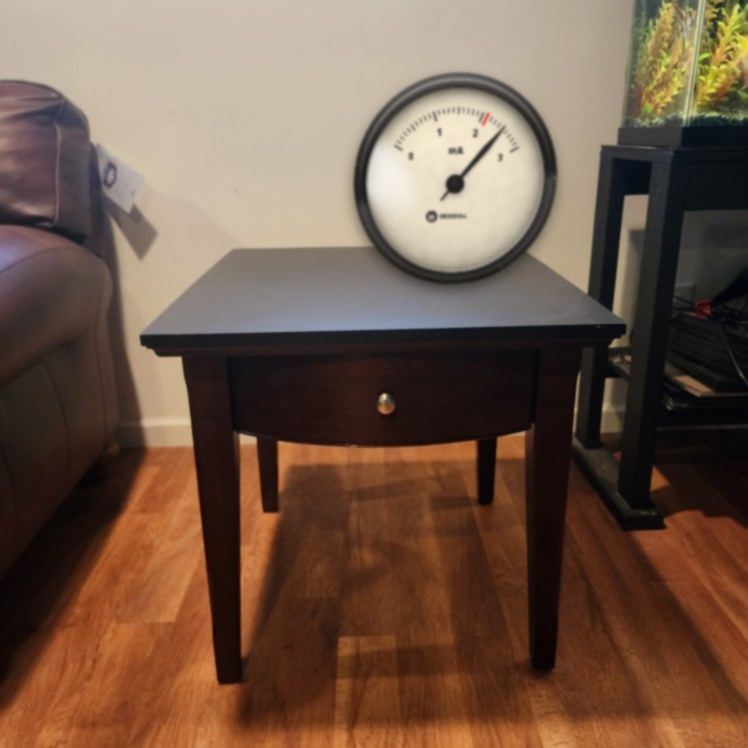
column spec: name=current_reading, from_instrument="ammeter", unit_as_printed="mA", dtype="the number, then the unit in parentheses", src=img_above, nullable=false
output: 2.5 (mA)
